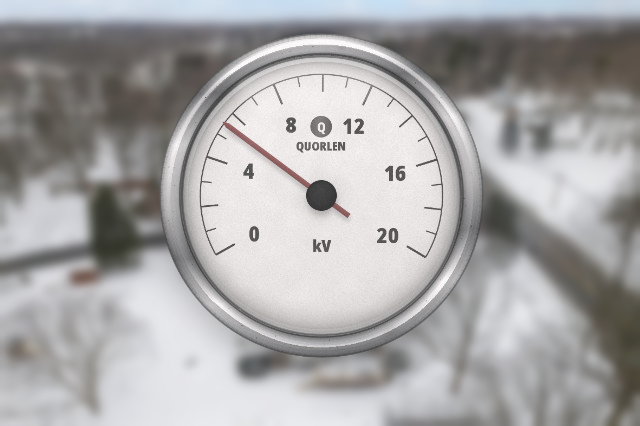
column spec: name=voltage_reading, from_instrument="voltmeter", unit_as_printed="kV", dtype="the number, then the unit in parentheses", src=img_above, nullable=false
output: 5.5 (kV)
